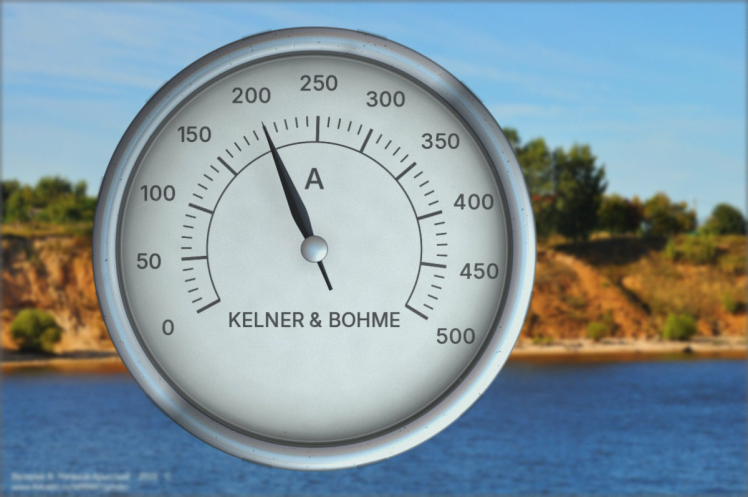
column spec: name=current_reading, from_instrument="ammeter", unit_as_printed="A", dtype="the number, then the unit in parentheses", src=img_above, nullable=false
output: 200 (A)
